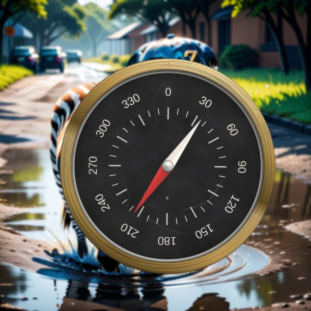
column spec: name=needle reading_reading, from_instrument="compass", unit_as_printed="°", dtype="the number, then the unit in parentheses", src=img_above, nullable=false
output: 215 (°)
